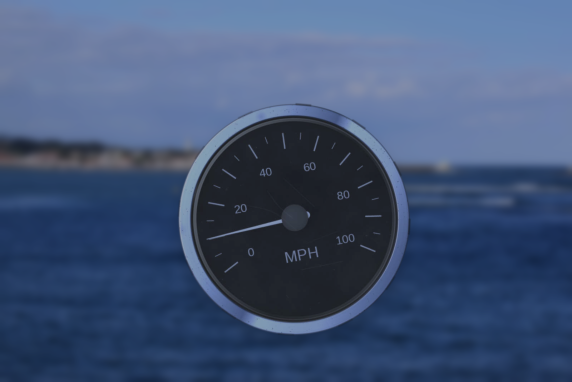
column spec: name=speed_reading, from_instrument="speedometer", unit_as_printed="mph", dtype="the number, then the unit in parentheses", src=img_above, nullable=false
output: 10 (mph)
